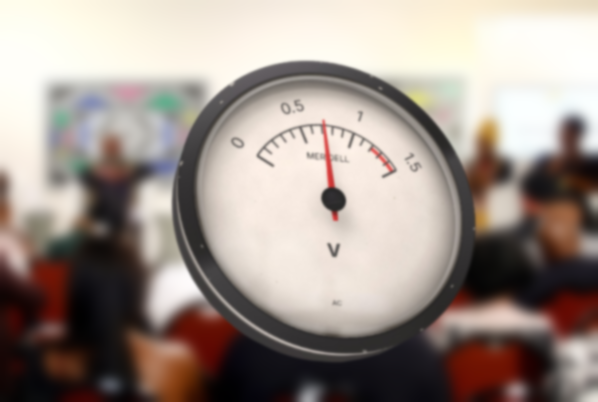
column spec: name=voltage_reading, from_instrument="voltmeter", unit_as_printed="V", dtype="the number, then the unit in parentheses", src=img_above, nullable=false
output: 0.7 (V)
